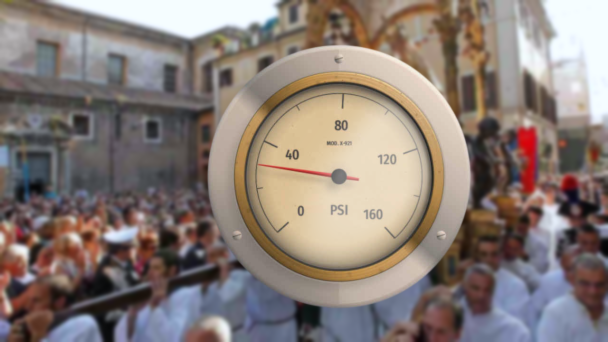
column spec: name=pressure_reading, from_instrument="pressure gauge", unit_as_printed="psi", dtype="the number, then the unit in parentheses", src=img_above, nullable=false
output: 30 (psi)
